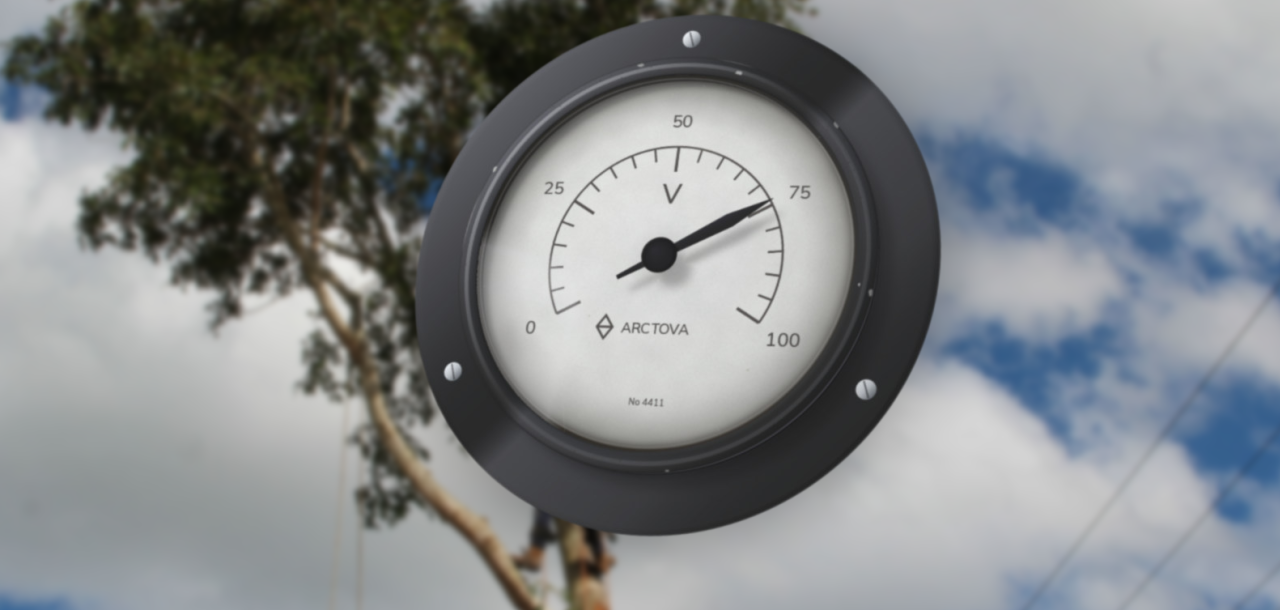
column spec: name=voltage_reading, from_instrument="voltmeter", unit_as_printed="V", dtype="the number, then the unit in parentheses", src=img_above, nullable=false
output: 75 (V)
